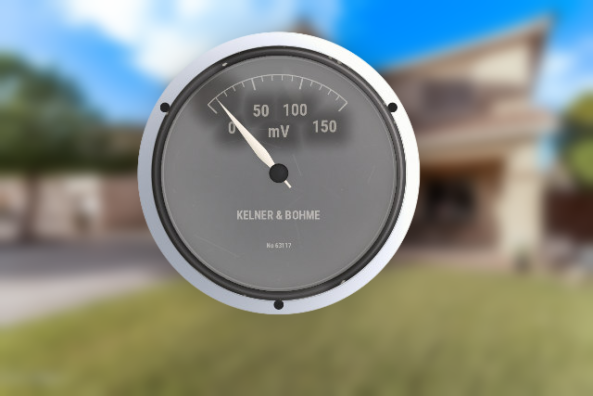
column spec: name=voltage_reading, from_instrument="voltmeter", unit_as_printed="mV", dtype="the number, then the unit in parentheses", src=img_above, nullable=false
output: 10 (mV)
